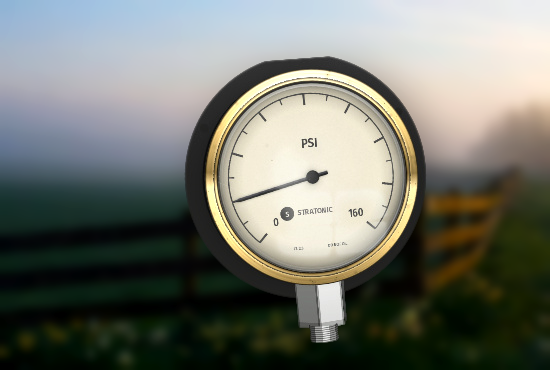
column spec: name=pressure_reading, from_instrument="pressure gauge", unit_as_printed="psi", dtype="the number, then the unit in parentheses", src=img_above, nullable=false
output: 20 (psi)
